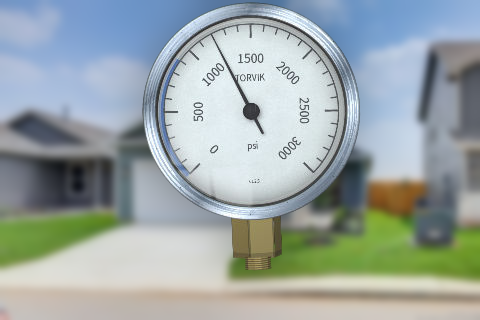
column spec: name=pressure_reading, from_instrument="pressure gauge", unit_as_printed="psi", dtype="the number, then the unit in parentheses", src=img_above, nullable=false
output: 1200 (psi)
